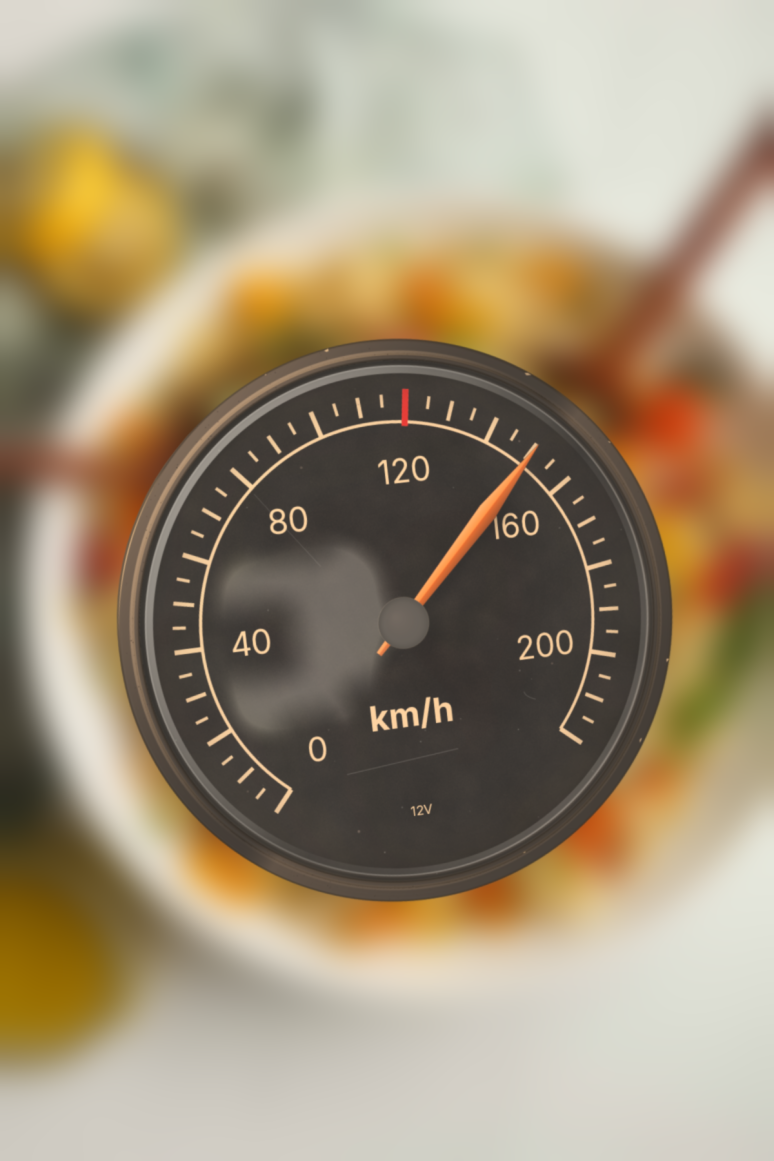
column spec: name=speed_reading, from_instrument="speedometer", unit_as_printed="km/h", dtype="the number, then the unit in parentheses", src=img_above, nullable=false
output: 150 (km/h)
